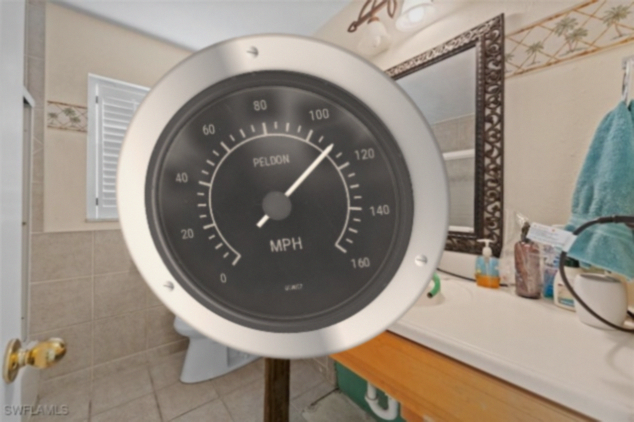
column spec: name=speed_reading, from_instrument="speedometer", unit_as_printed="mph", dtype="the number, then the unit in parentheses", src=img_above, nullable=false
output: 110 (mph)
